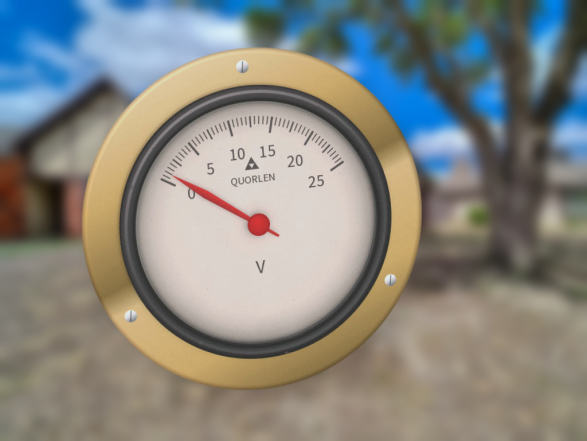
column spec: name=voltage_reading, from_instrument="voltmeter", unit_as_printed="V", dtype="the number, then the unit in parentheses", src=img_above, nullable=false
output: 1 (V)
